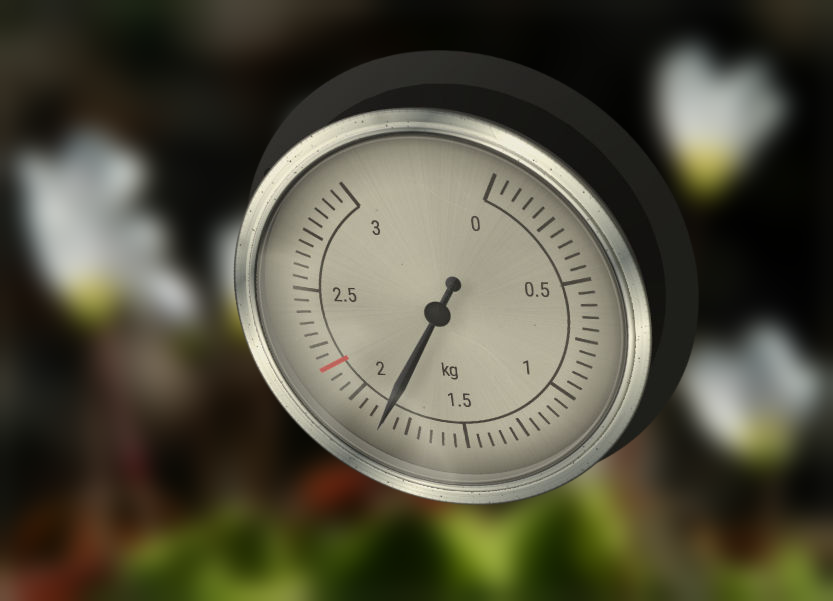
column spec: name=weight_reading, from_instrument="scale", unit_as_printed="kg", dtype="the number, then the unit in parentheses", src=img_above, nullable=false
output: 1.85 (kg)
